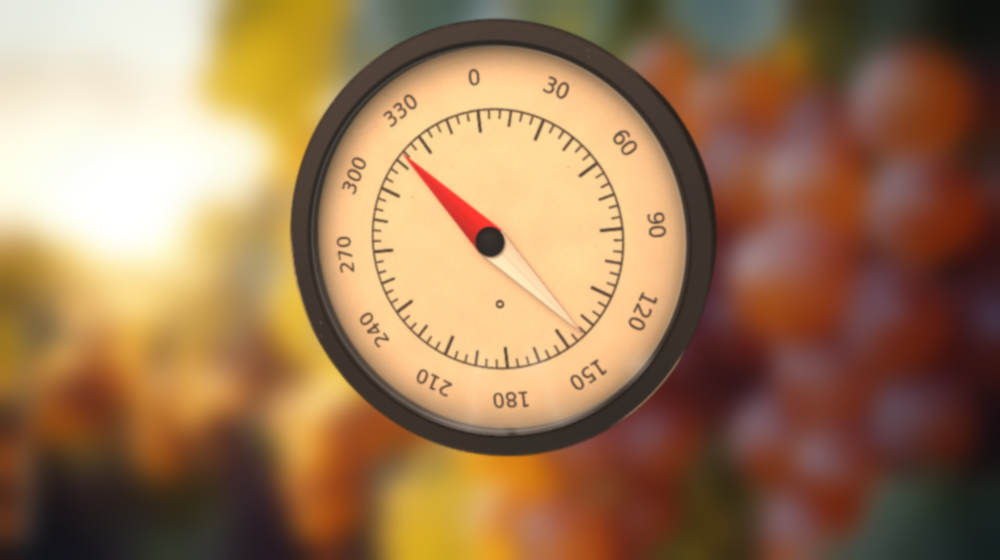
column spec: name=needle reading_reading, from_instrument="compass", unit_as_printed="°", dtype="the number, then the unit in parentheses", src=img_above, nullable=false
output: 320 (°)
